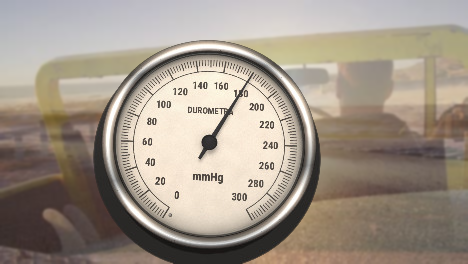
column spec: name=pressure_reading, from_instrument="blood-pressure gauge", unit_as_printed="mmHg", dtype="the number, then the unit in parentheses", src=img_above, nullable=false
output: 180 (mmHg)
